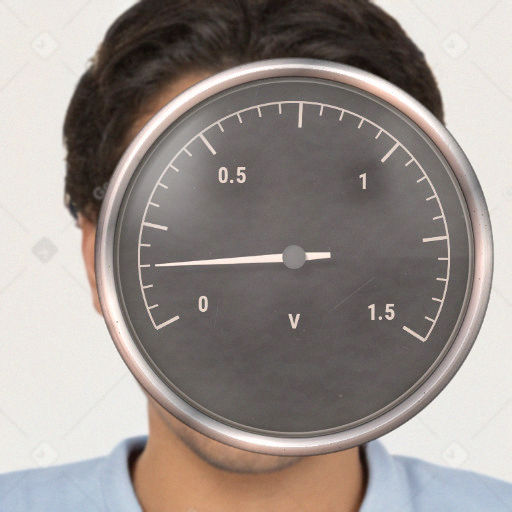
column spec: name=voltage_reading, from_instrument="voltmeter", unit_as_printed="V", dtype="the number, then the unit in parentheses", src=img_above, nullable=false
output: 0.15 (V)
